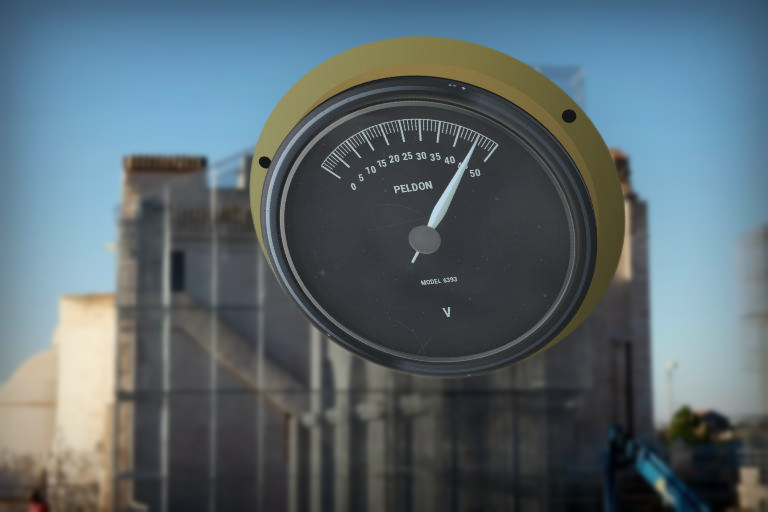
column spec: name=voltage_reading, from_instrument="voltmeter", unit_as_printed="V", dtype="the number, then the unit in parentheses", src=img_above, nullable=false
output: 45 (V)
